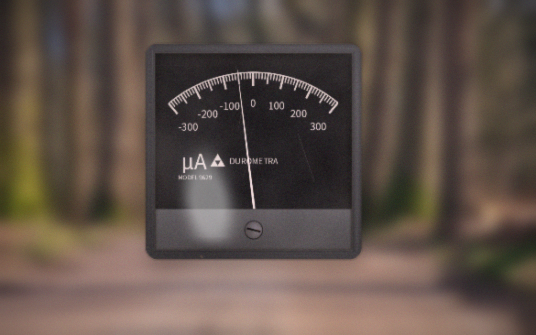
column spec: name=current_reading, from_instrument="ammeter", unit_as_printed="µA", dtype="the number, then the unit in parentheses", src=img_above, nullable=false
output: -50 (µA)
